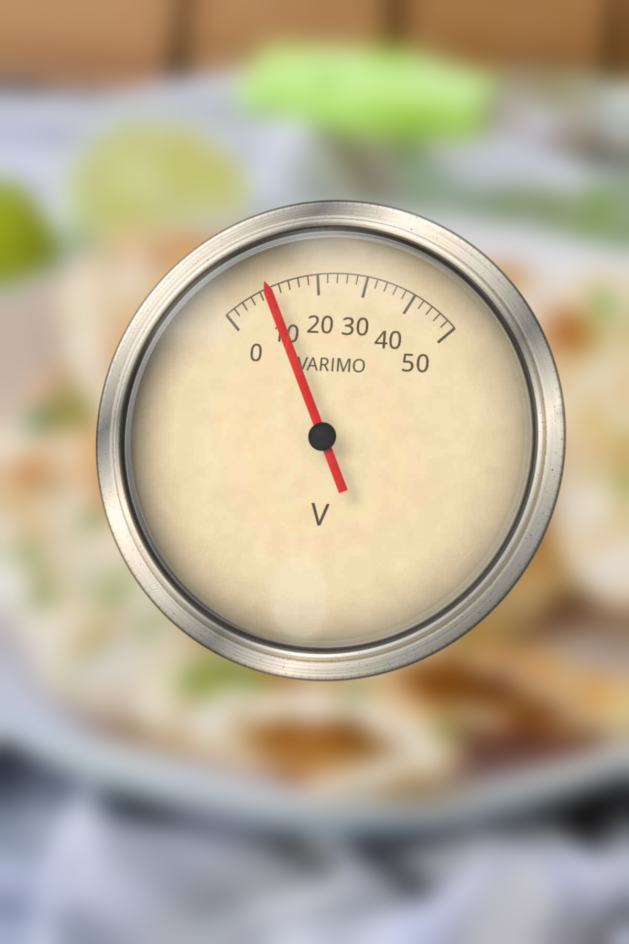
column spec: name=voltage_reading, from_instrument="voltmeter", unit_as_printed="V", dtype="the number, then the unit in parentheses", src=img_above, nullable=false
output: 10 (V)
